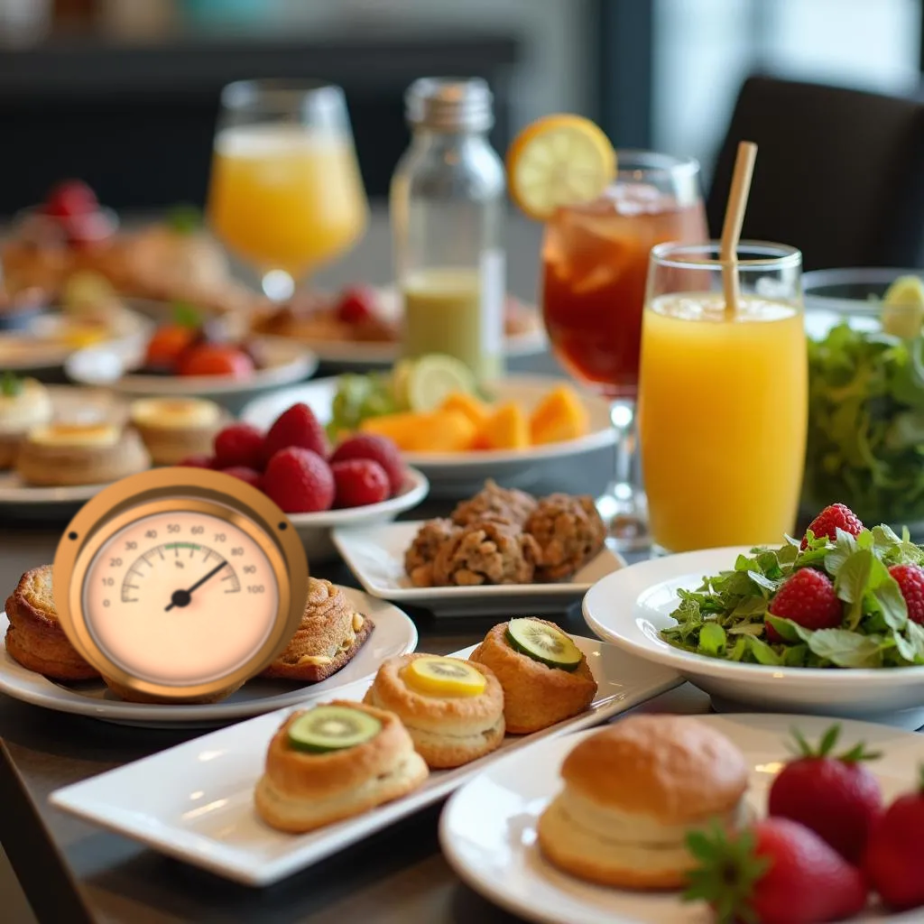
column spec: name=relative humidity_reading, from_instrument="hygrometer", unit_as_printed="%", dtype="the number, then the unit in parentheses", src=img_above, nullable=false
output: 80 (%)
